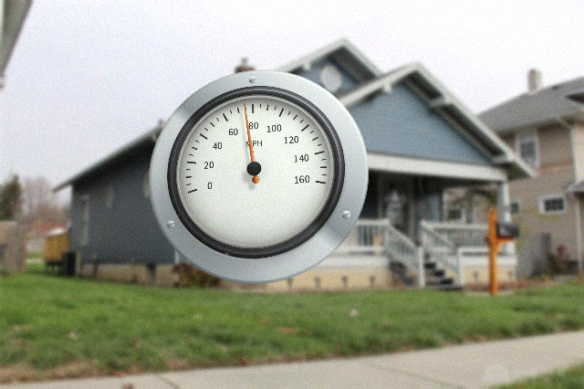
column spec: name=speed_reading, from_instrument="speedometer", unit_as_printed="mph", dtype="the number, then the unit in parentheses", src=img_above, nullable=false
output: 75 (mph)
